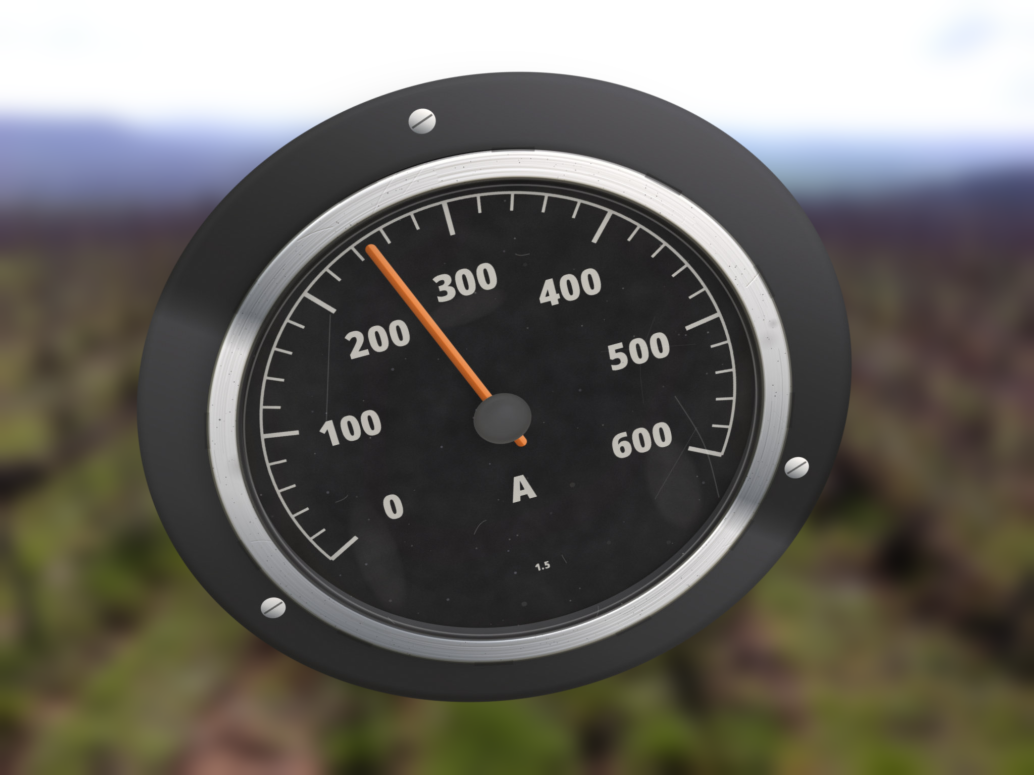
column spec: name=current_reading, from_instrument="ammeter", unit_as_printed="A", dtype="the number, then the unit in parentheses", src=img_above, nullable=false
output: 250 (A)
